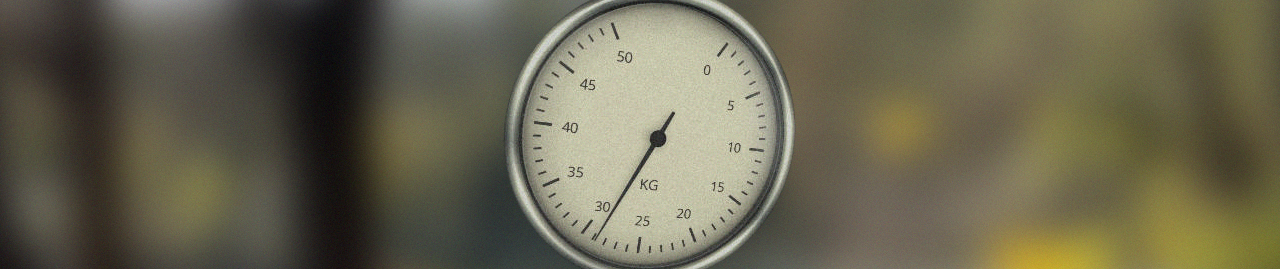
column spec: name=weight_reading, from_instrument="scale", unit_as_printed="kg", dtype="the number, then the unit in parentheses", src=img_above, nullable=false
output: 29 (kg)
